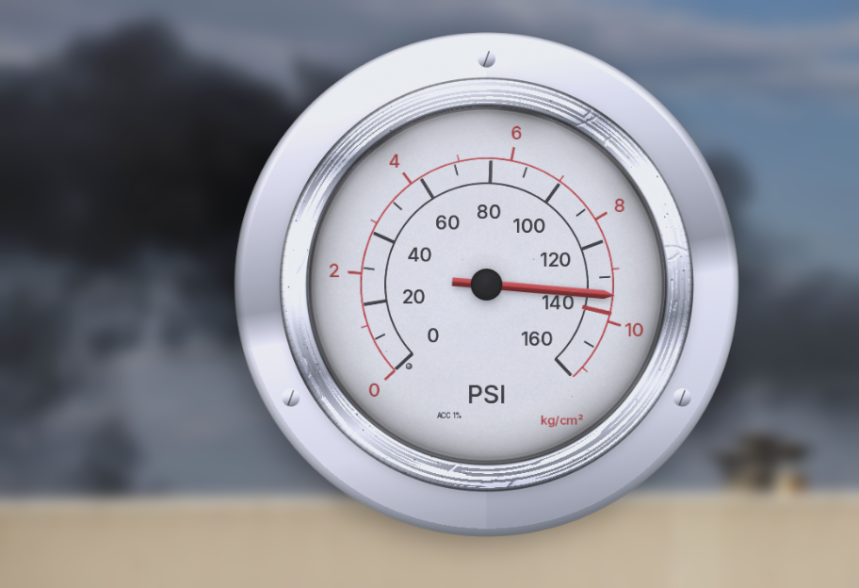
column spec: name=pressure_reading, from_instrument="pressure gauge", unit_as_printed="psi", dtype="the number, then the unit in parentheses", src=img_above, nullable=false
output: 135 (psi)
